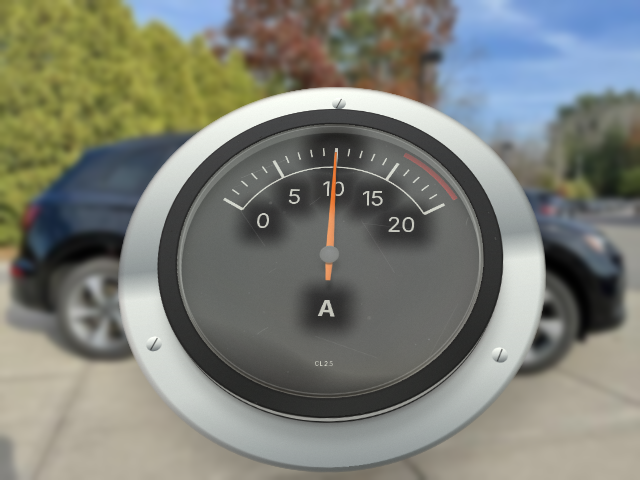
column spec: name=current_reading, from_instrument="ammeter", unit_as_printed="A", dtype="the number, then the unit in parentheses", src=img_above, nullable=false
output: 10 (A)
